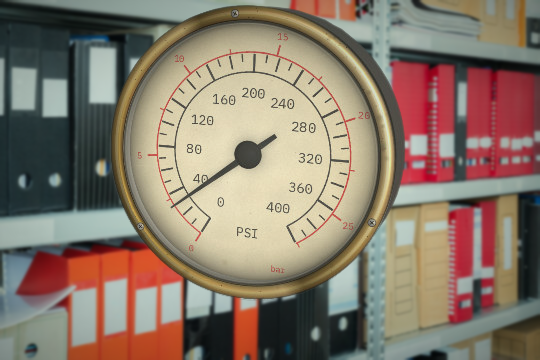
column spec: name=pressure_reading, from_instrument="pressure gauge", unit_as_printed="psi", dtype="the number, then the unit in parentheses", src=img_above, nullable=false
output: 30 (psi)
